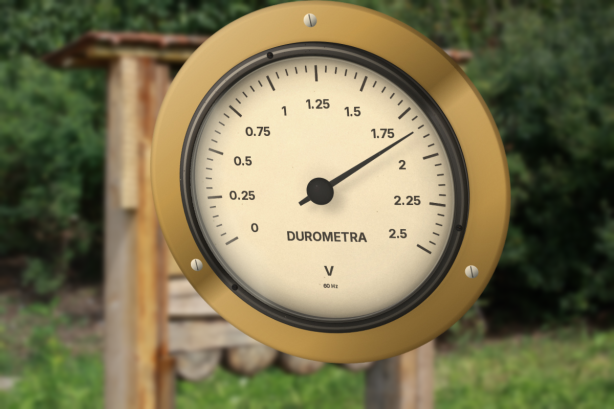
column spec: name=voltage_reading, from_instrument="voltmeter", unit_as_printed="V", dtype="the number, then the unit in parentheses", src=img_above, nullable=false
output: 1.85 (V)
